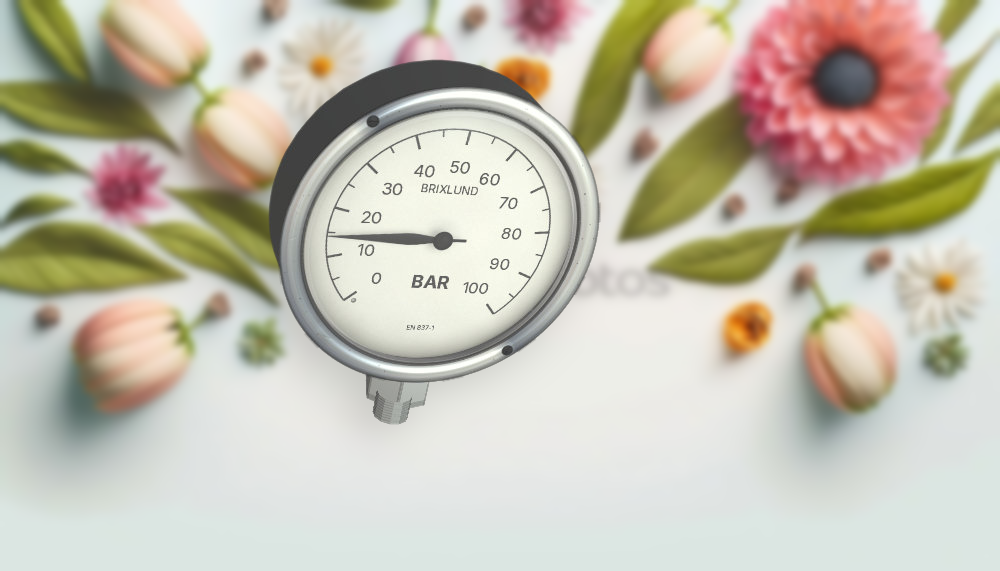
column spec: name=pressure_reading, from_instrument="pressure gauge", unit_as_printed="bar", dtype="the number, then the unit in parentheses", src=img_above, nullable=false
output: 15 (bar)
